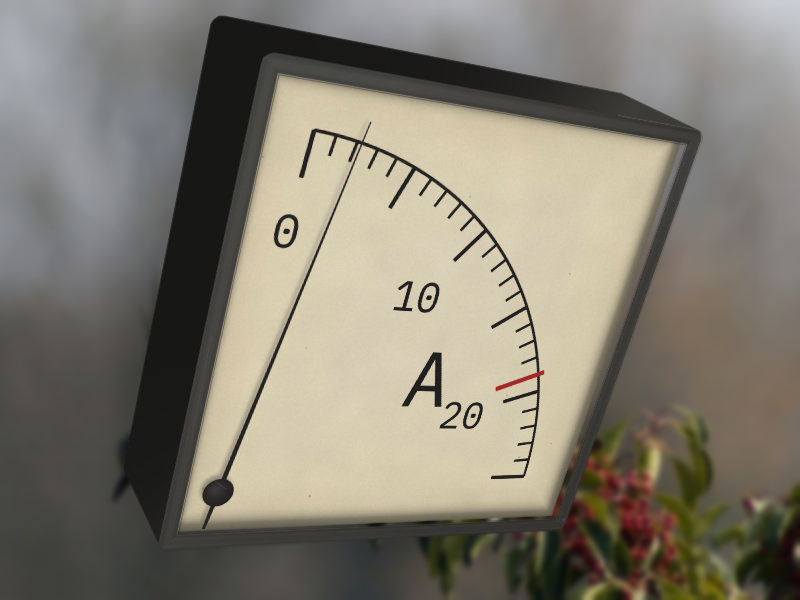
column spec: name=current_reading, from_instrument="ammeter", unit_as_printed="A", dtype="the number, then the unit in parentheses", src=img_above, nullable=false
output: 2 (A)
